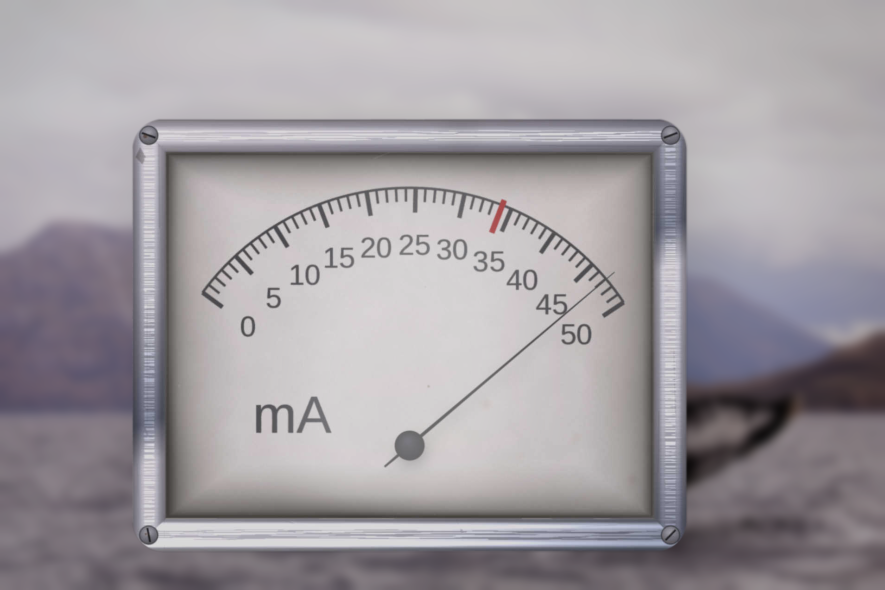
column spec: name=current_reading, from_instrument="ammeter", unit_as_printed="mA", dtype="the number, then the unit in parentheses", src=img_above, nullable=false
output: 47 (mA)
